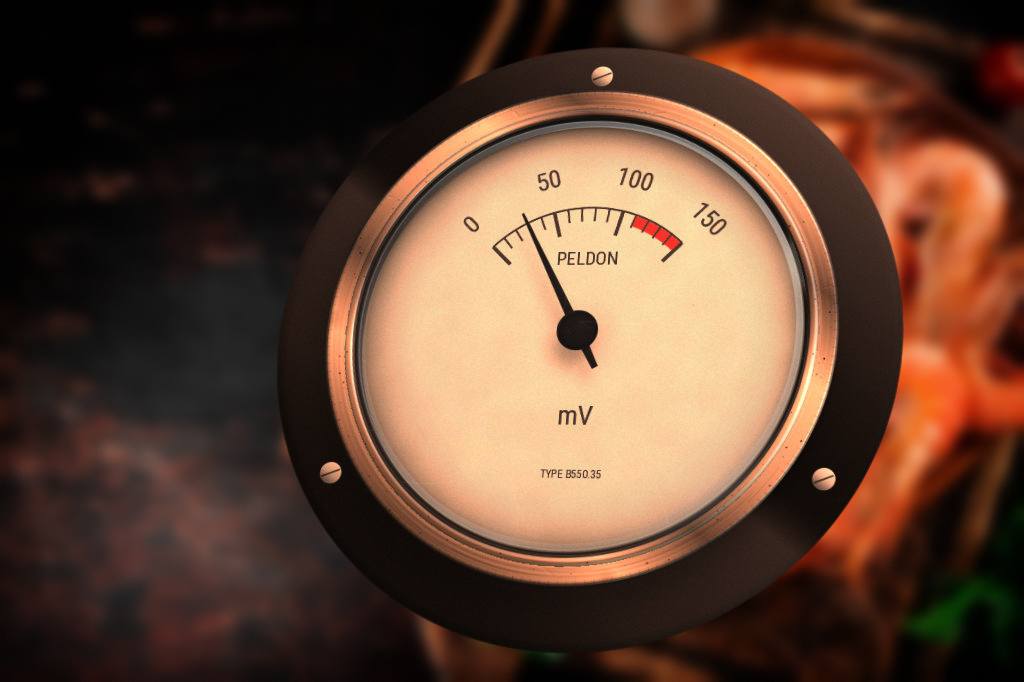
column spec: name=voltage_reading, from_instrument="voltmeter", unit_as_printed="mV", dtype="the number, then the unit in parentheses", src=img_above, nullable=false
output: 30 (mV)
